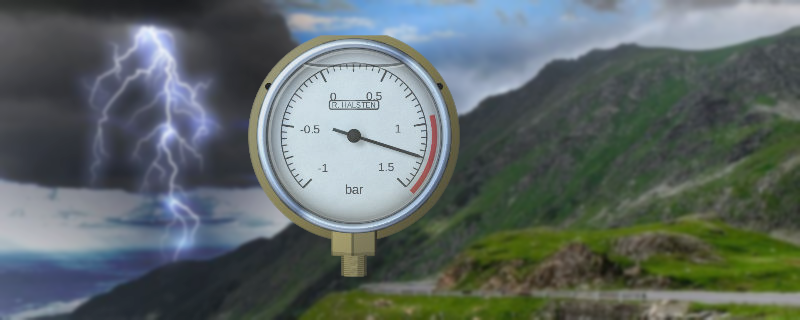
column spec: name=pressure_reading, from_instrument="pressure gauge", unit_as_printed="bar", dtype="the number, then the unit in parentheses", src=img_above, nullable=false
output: 1.25 (bar)
